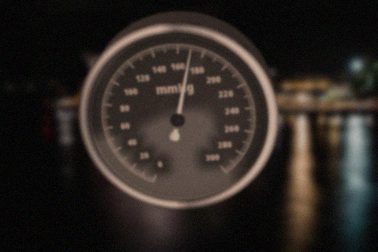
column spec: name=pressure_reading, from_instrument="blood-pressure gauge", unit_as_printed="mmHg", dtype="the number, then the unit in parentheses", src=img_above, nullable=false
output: 170 (mmHg)
